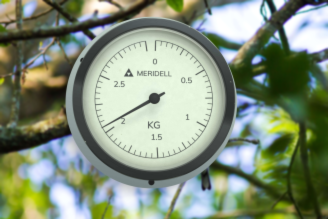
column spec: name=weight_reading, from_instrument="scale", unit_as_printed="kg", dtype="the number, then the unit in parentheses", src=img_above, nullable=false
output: 2.05 (kg)
